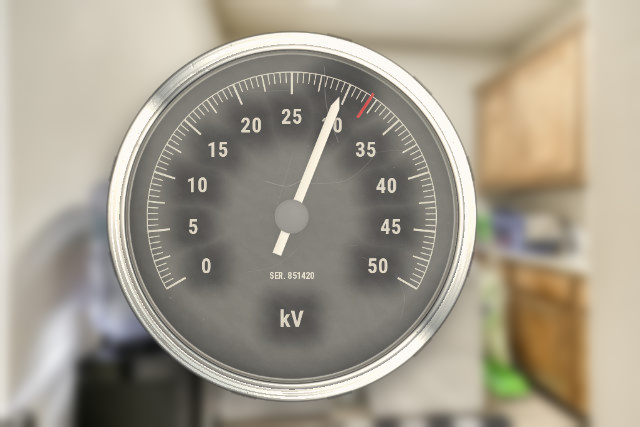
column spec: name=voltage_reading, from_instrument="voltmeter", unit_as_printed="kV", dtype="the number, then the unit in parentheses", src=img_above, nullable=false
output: 29.5 (kV)
